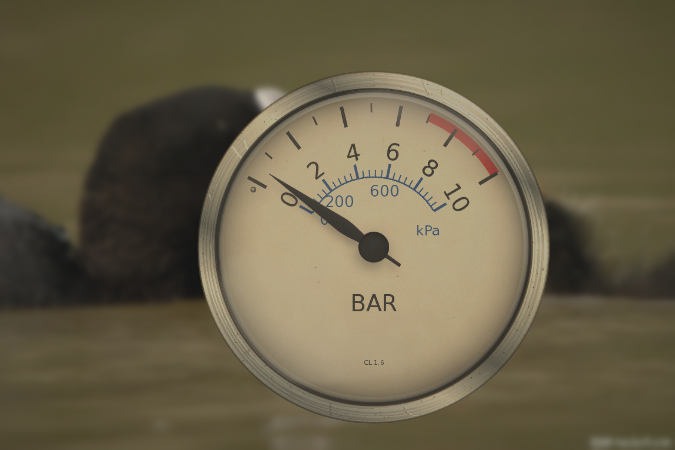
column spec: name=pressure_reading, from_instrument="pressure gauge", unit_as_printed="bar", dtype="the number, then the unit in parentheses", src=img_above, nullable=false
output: 0.5 (bar)
